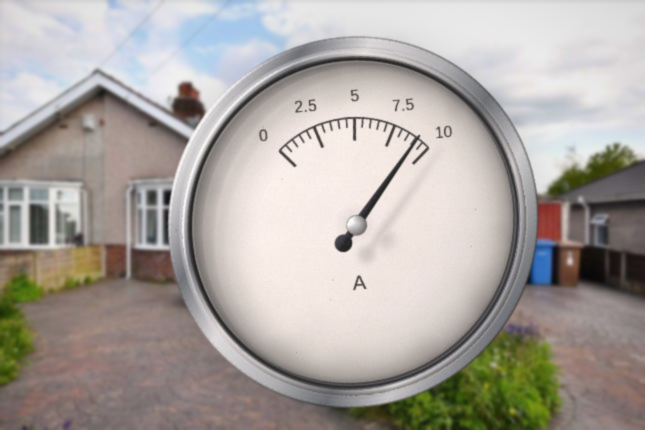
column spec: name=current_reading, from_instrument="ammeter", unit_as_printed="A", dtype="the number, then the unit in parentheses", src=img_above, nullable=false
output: 9 (A)
